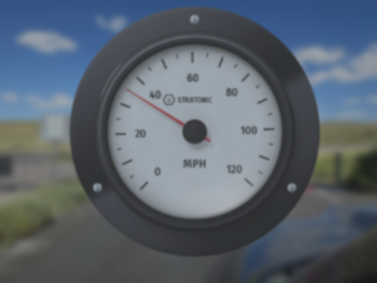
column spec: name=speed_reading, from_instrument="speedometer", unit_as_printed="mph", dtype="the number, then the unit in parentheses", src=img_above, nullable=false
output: 35 (mph)
